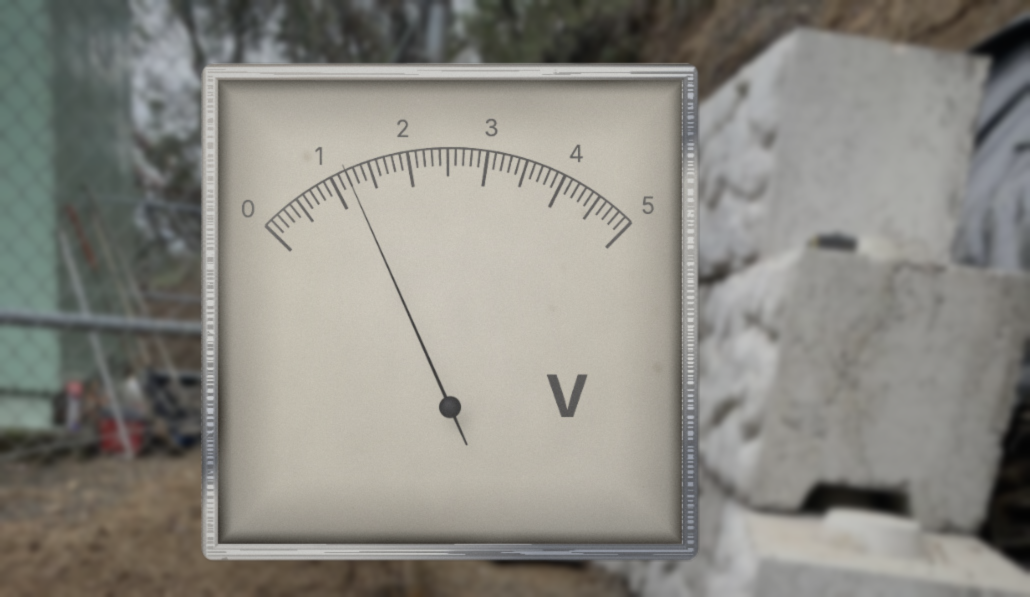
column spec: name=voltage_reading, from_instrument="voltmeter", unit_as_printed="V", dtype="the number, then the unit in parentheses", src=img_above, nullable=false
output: 1.2 (V)
